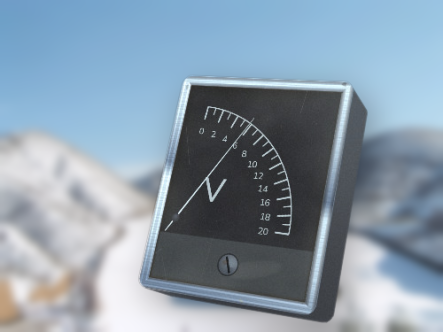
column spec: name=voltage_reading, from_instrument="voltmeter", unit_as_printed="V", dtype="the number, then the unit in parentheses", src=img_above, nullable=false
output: 6 (V)
